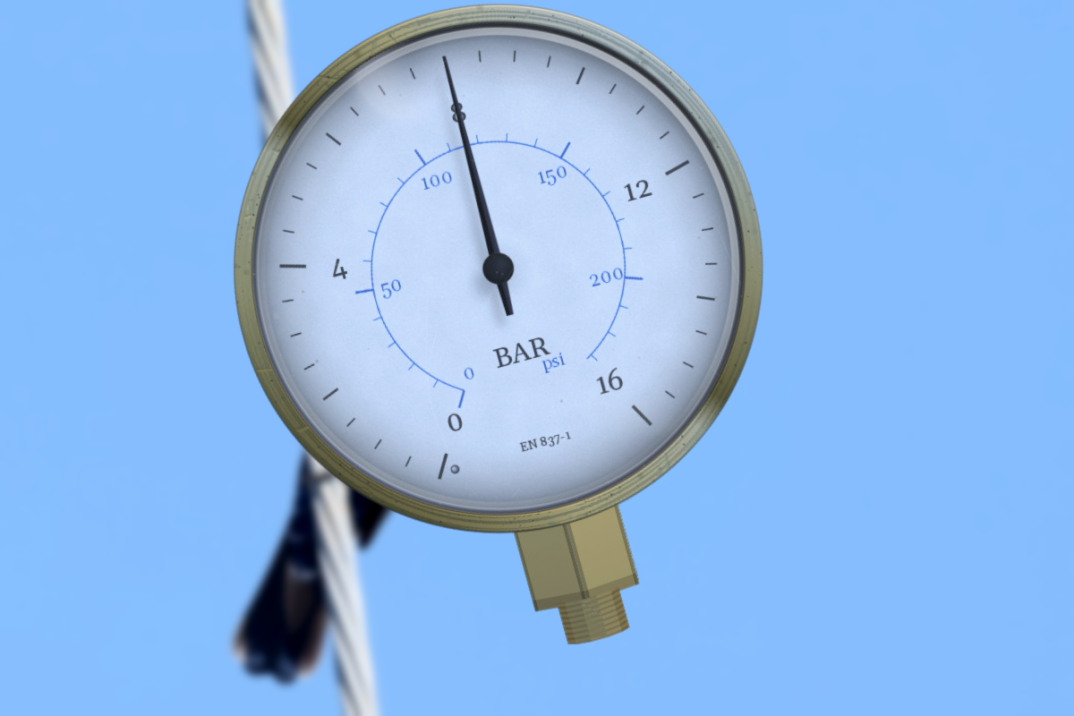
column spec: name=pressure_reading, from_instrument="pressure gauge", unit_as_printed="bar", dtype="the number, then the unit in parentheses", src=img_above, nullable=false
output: 8 (bar)
